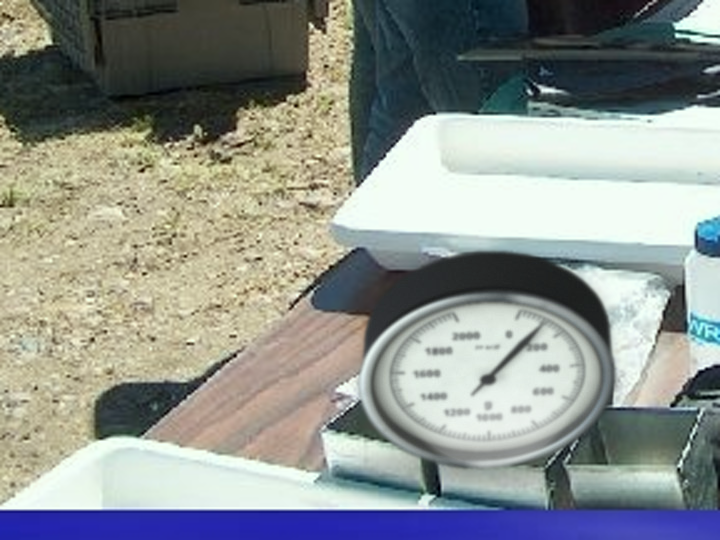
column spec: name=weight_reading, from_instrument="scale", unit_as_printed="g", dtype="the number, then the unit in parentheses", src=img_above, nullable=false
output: 100 (g)
